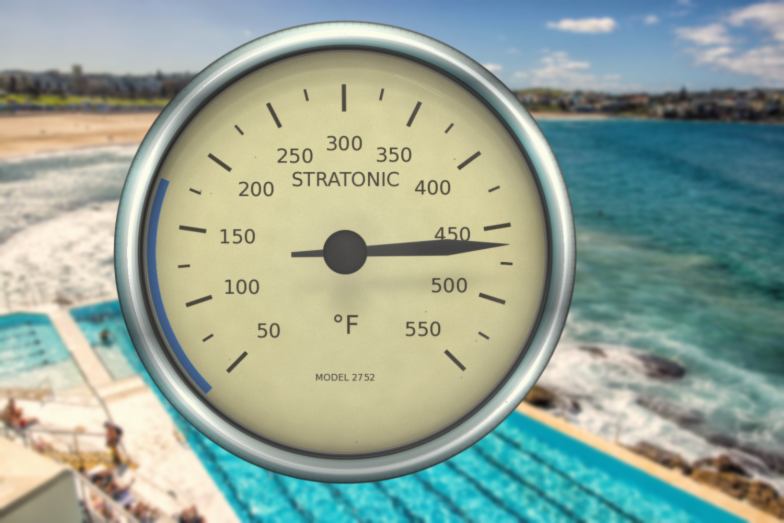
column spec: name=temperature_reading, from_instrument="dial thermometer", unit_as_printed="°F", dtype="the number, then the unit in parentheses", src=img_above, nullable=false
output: 462.5 (°F)
